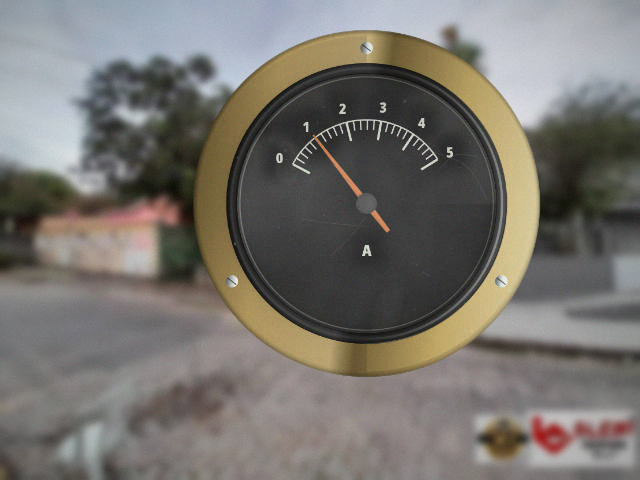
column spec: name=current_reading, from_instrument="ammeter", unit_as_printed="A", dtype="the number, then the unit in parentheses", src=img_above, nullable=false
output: 1 (A)
